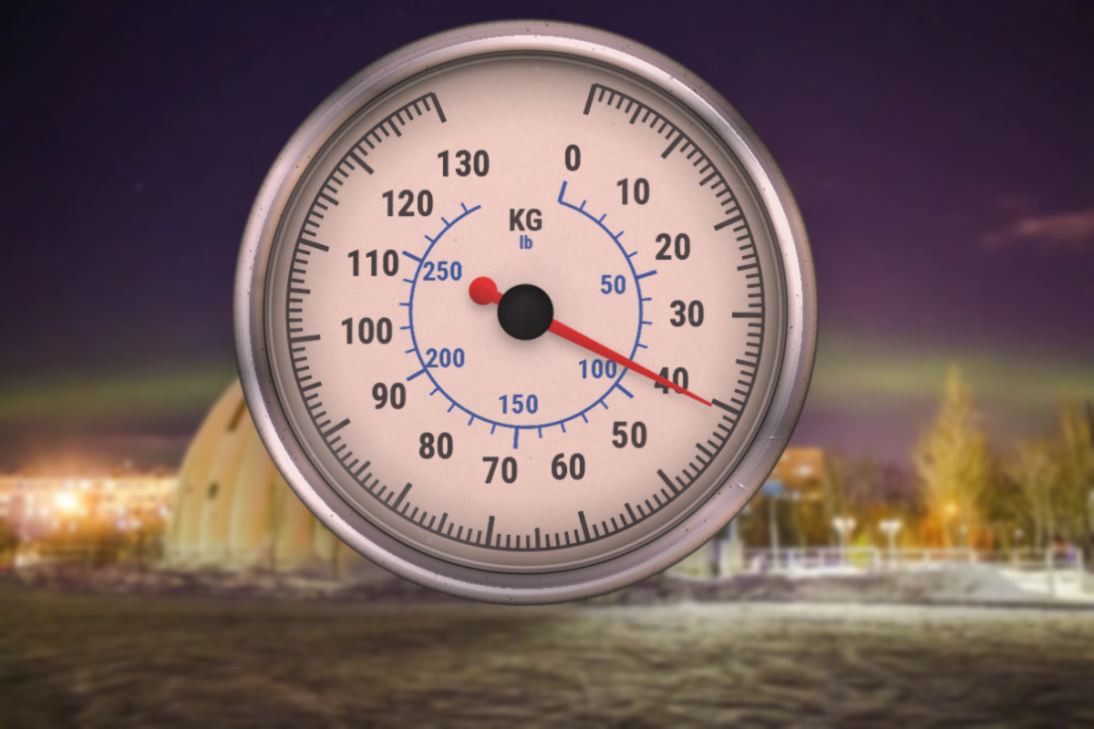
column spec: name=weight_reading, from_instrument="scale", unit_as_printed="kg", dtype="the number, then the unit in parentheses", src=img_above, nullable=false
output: 40.5 (kg)
